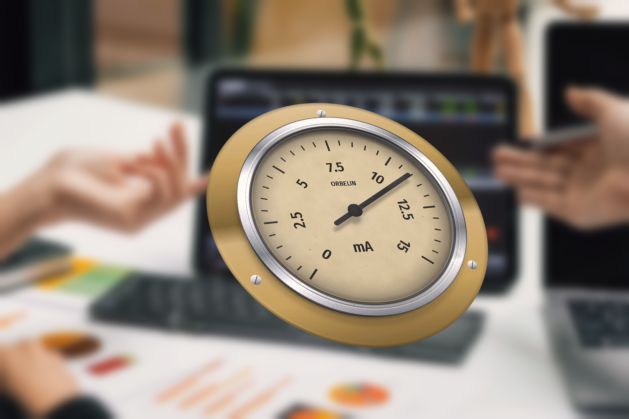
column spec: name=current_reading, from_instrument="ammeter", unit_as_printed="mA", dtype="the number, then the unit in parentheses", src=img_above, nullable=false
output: 11 (mA)
